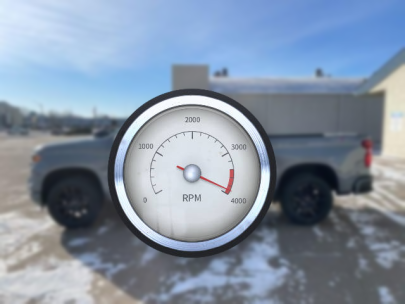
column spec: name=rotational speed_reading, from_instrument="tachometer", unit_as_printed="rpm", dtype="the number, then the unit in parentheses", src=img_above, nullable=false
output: 3900 (rpm)
